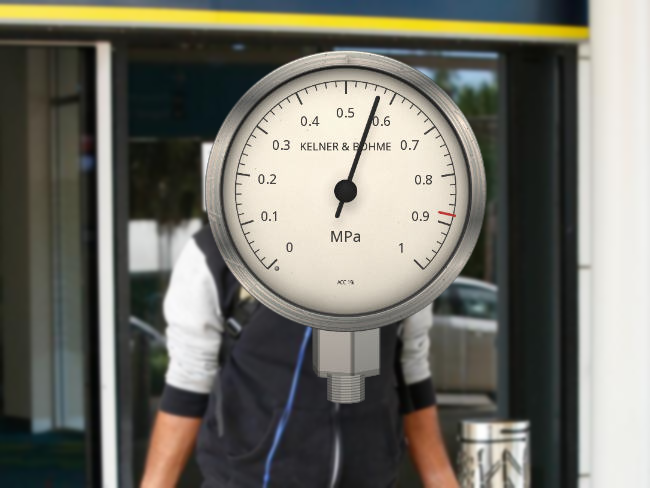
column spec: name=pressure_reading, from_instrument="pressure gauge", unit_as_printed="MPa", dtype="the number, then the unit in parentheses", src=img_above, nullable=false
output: 0.57 (MPa)
